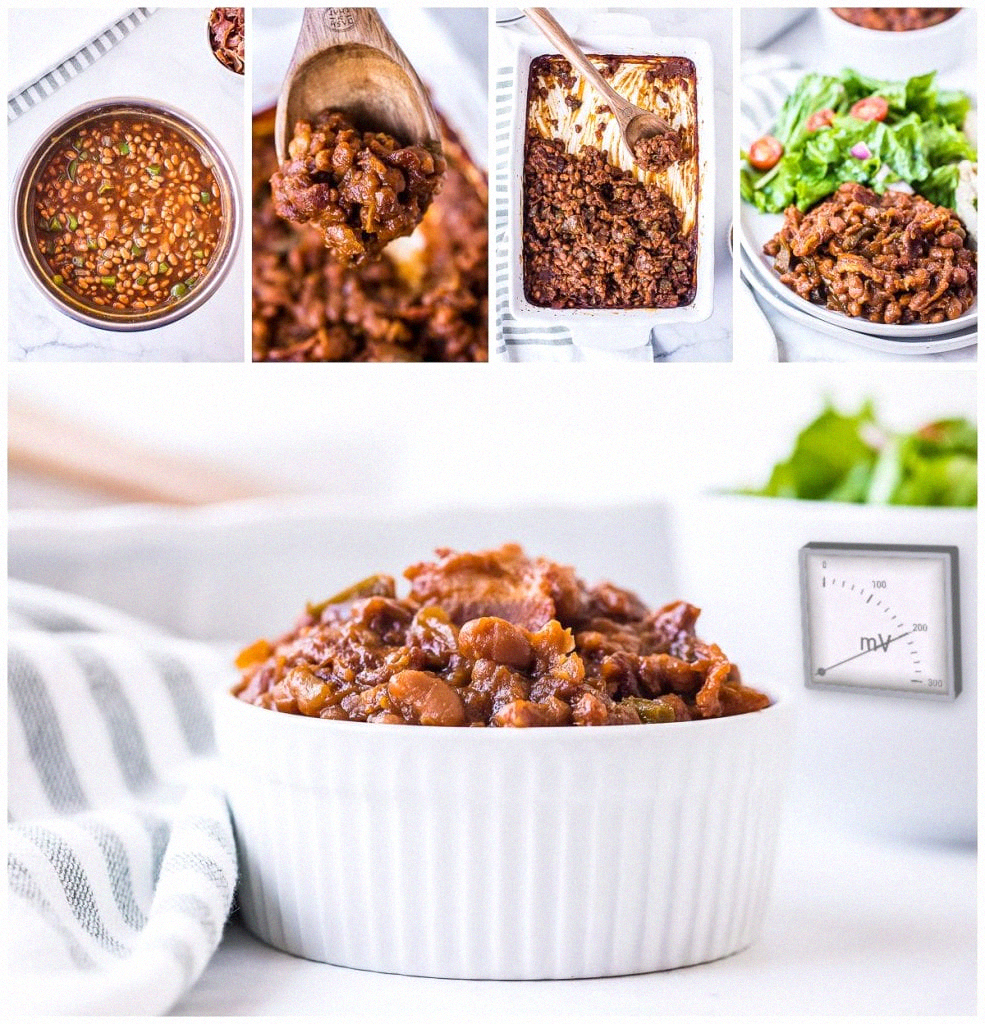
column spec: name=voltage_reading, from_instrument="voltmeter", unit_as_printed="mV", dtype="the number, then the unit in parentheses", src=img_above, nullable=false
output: 200 (mV)
